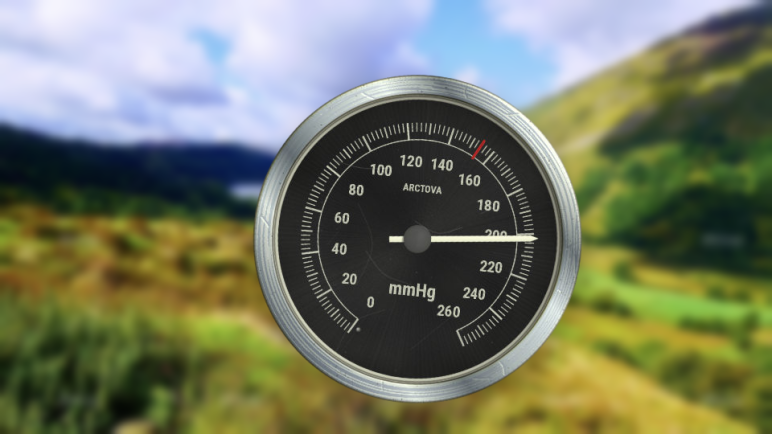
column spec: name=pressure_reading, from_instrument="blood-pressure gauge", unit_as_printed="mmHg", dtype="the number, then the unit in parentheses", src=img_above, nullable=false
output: 202 (mmHg)
